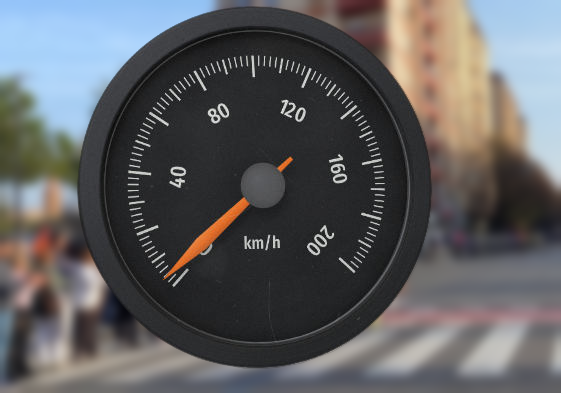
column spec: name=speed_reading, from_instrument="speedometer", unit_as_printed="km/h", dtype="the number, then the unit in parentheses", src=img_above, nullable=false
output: 4 (km/h)
